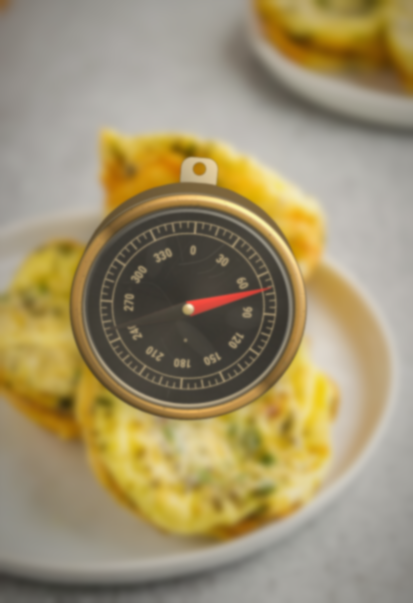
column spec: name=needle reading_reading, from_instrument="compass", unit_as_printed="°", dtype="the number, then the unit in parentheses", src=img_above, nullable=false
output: 70 (°)
